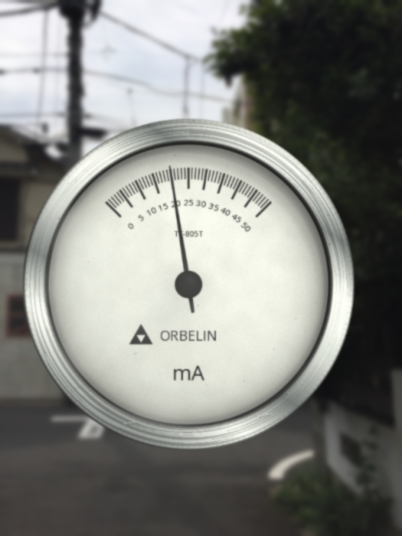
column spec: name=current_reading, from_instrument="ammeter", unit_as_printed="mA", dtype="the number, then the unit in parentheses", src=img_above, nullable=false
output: 20 (mA)
